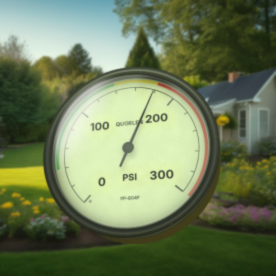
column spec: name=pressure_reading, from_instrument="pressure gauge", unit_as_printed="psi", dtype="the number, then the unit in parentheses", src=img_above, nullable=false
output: 180 (psi)
